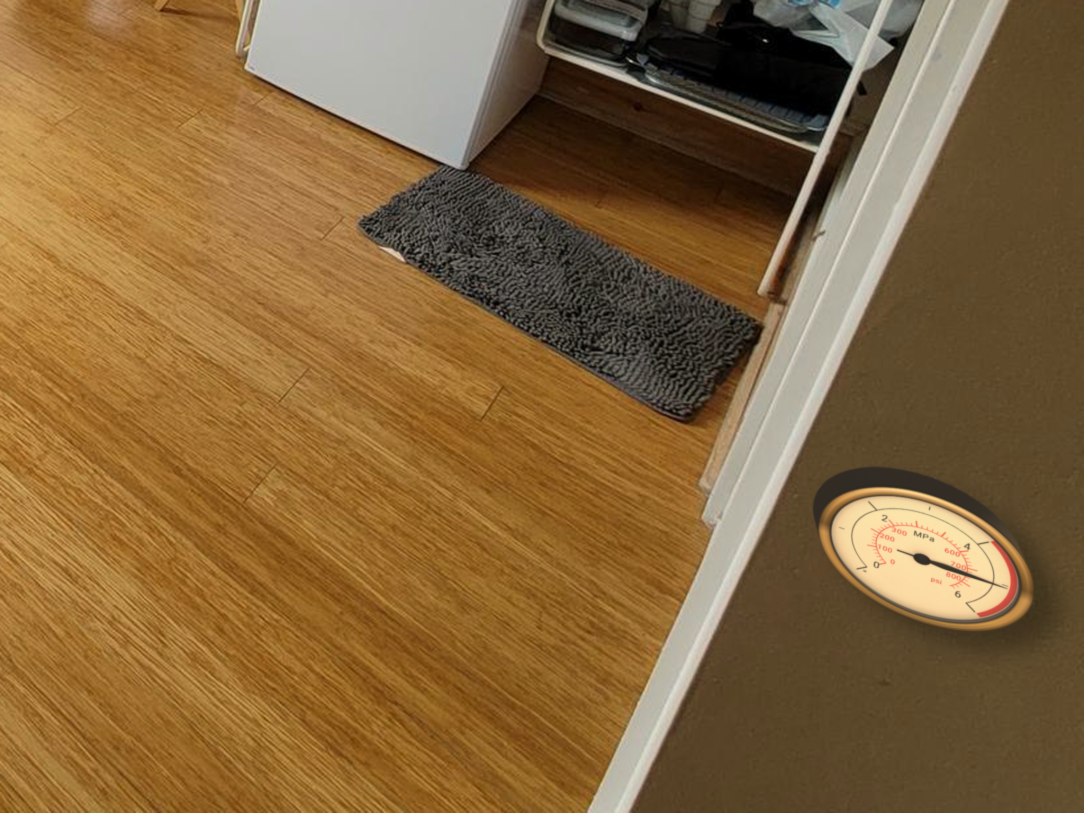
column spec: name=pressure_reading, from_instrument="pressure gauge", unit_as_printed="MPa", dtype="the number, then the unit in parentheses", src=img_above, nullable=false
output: 5 (MPa)
